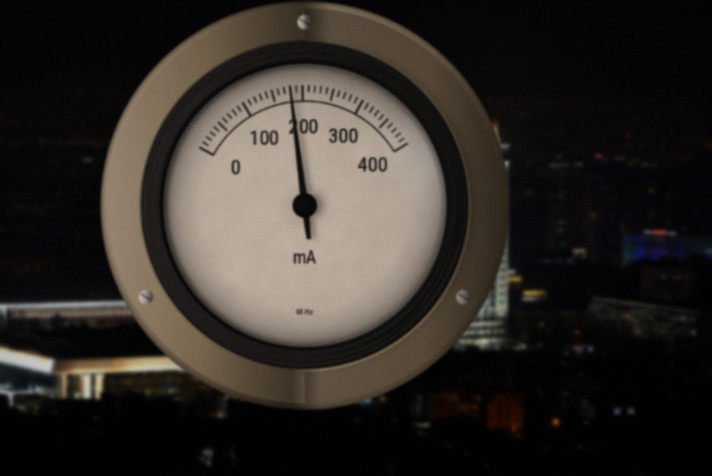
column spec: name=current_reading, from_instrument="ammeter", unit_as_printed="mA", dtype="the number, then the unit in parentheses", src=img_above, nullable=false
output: 180 (mA)
